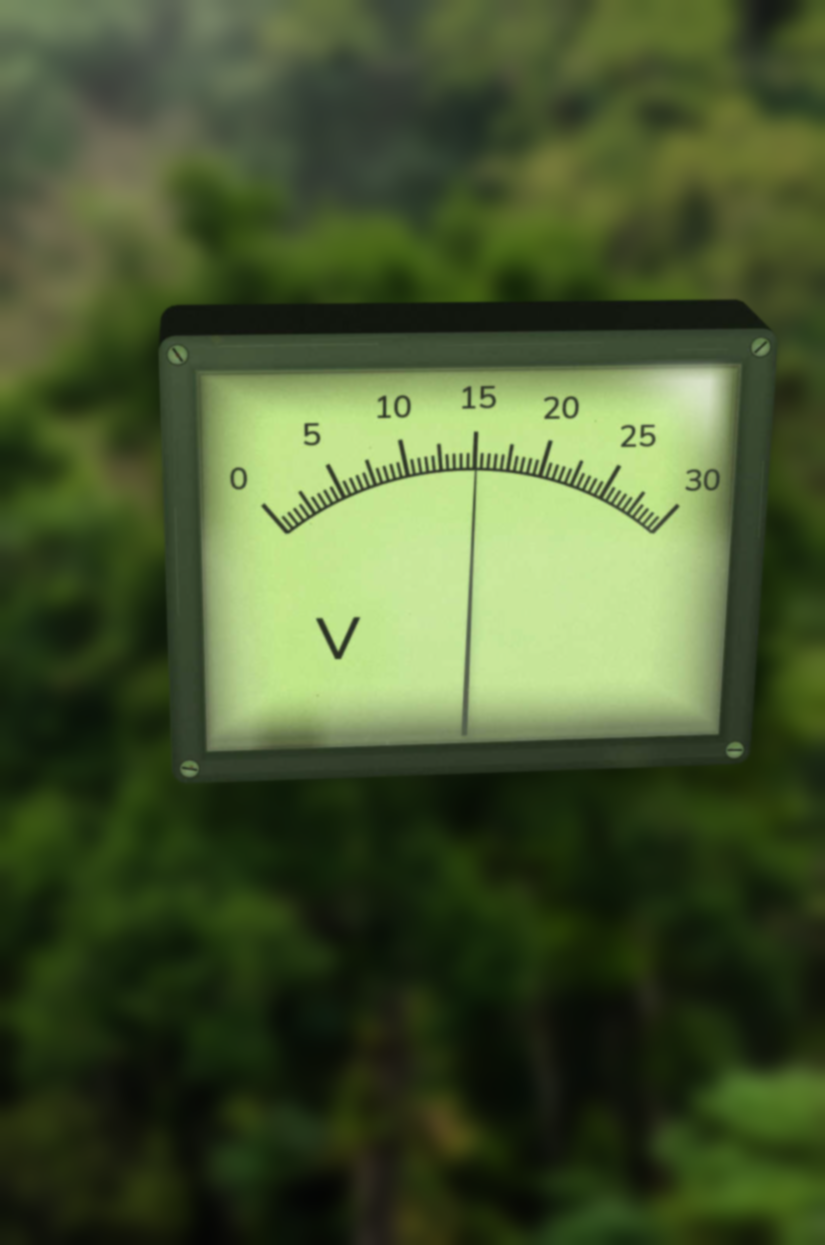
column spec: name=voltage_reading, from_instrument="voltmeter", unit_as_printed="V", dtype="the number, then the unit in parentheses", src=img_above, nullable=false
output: 15 (V)
